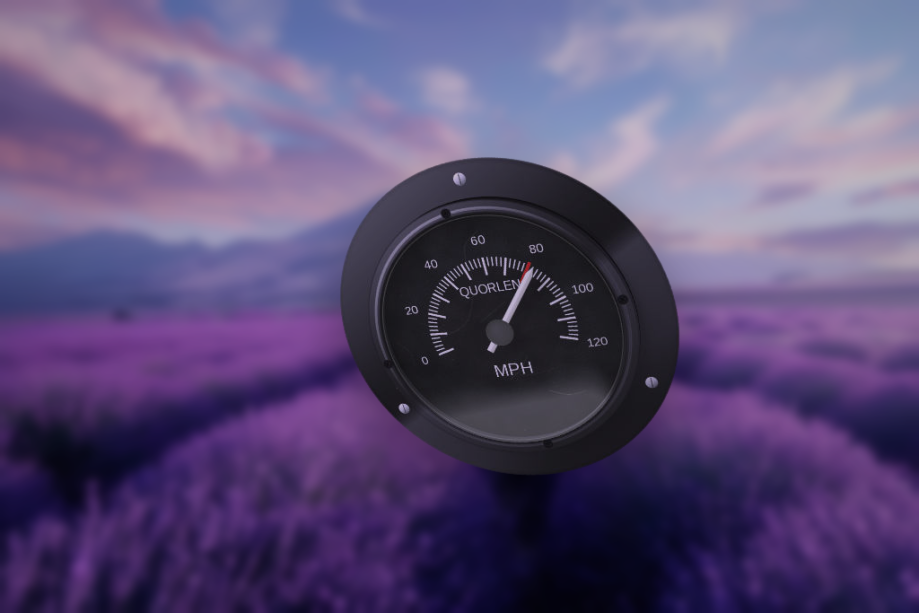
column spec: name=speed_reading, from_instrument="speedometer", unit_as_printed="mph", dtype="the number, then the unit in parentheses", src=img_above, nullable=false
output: 82 (mph)
